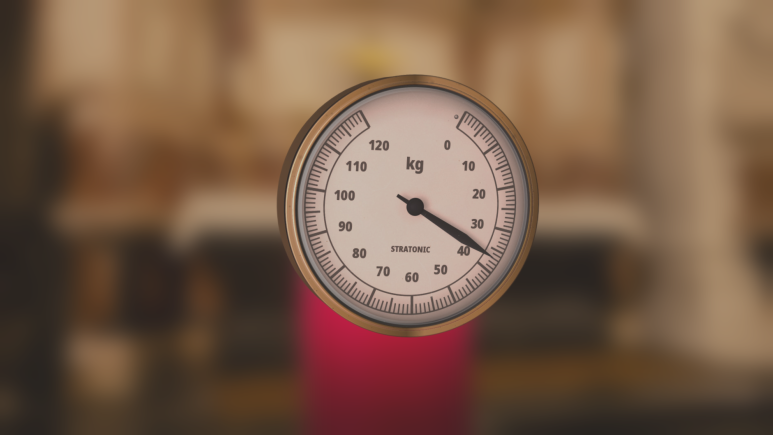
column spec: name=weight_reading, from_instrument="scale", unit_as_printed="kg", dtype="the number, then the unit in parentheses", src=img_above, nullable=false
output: 37 (kg)
